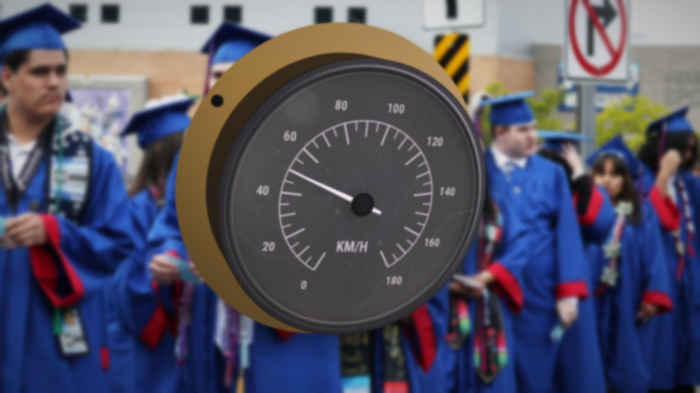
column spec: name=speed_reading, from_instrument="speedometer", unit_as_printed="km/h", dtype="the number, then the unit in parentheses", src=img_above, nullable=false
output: 50 (km/h)
